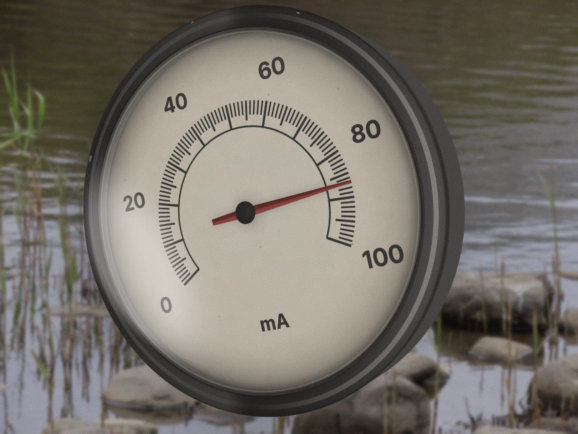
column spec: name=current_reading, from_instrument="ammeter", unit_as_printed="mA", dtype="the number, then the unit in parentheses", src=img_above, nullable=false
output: 87 (mA)
